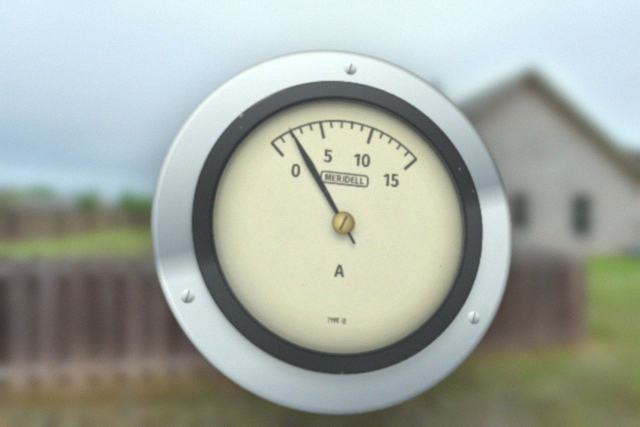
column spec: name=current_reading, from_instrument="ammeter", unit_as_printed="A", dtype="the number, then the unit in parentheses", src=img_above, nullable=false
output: 2 (A)
